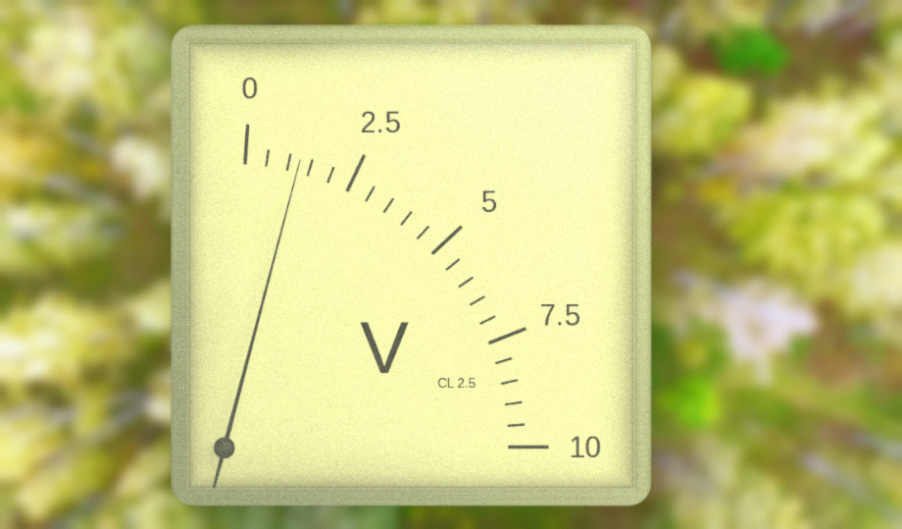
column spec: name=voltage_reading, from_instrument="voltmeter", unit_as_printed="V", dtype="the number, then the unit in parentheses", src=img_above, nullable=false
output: 1.25 (V)
